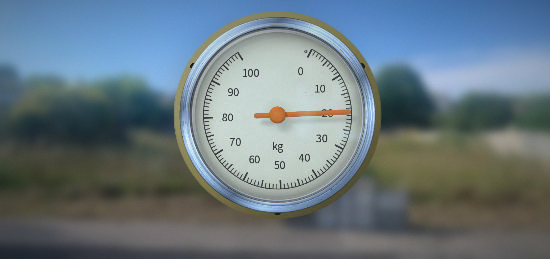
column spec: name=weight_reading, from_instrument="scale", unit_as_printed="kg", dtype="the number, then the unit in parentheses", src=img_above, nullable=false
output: 20 (kg)
